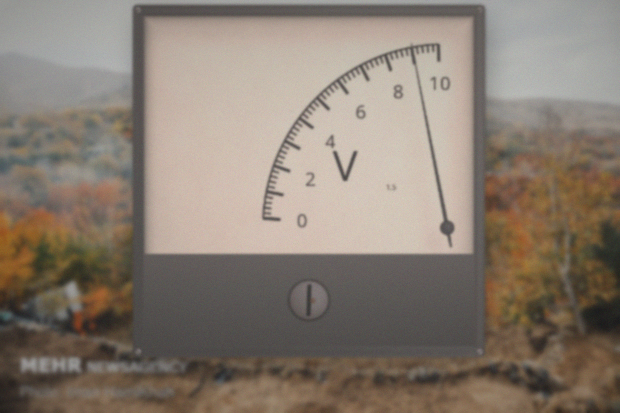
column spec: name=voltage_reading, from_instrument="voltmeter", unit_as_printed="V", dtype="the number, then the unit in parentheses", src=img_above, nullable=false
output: 9 (V)
